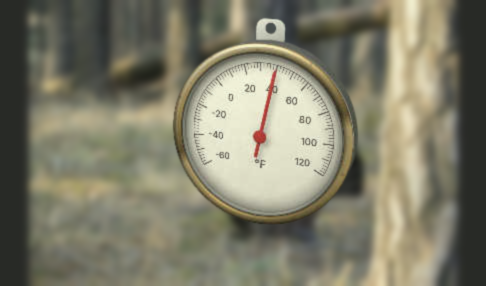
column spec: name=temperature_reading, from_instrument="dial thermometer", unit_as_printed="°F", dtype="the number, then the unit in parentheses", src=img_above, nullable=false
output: 40 (°F)
